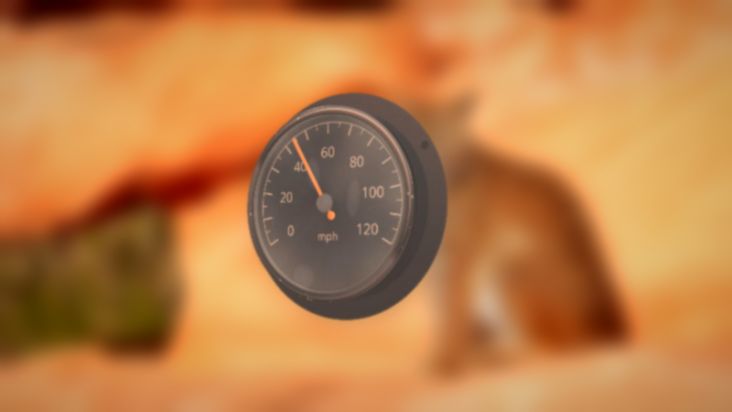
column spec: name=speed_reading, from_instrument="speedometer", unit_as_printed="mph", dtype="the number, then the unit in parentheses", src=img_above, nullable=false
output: 45 (mph)
